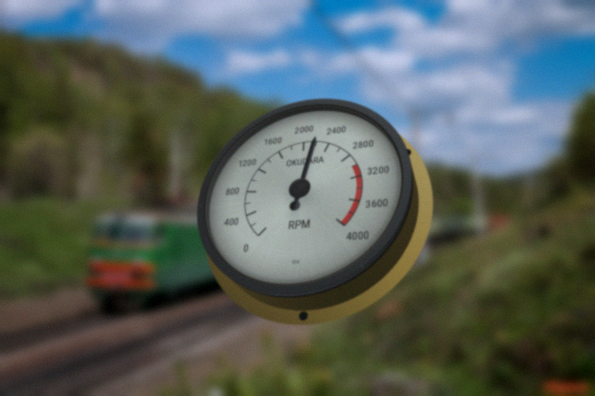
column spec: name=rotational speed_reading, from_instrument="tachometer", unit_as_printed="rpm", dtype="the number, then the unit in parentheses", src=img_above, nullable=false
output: 2200 (rpm)
